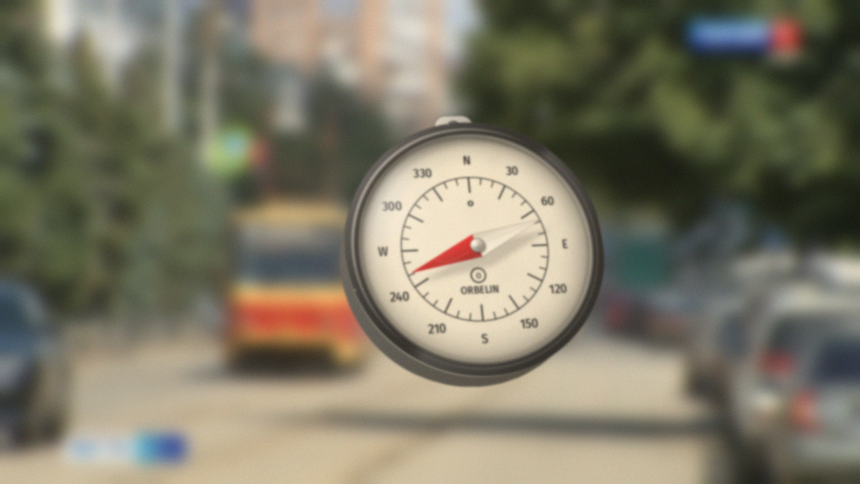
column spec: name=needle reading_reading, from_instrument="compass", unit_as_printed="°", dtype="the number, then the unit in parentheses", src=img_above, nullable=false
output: 250 (°)
